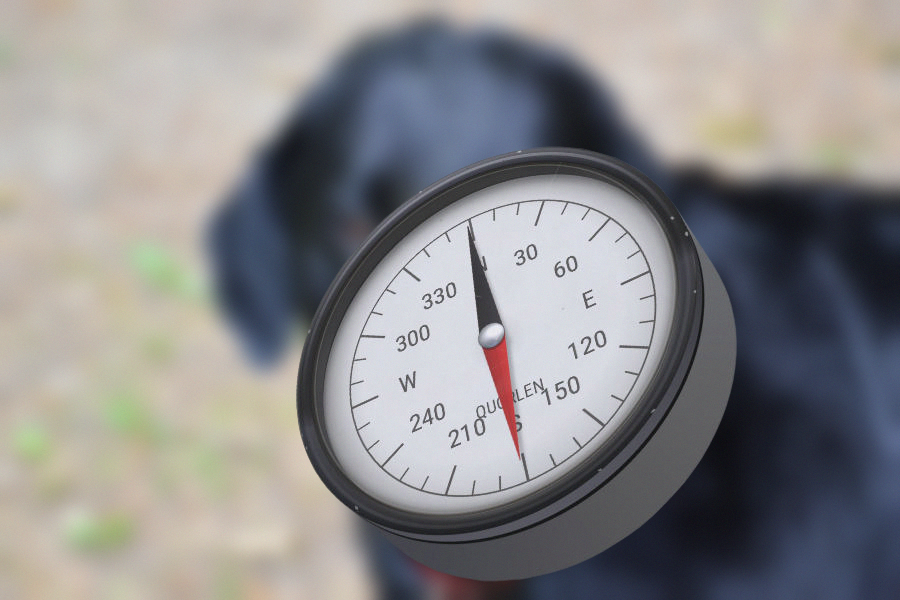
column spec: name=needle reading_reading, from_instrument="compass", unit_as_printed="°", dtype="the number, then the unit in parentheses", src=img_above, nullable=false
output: 180 (°)
